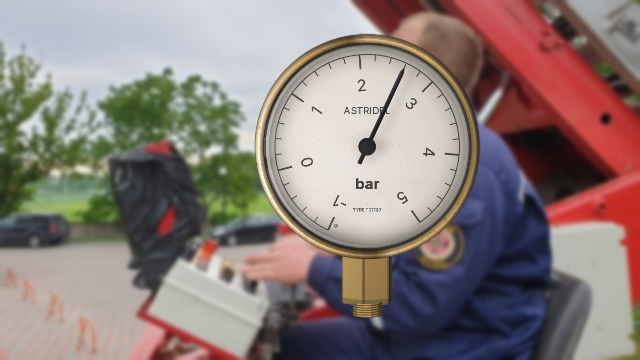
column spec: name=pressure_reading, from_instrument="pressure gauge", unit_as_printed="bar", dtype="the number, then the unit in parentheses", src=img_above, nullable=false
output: 2.6 (bar)
